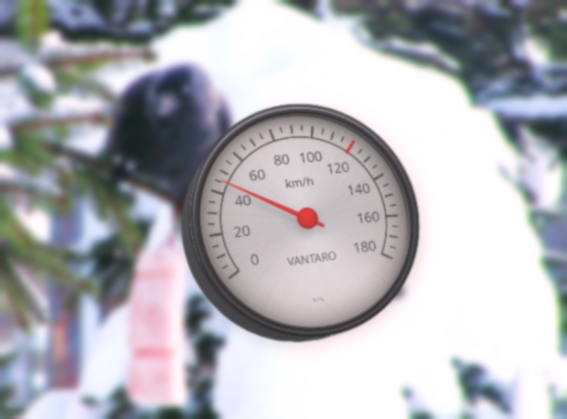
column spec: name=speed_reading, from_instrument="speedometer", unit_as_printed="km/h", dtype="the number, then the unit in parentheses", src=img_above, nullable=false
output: 45 (km/h)
